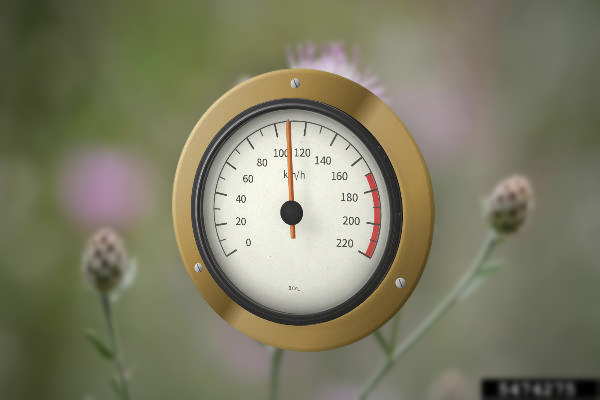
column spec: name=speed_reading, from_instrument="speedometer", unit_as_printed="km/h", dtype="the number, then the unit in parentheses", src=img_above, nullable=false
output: 110 (km/h)
